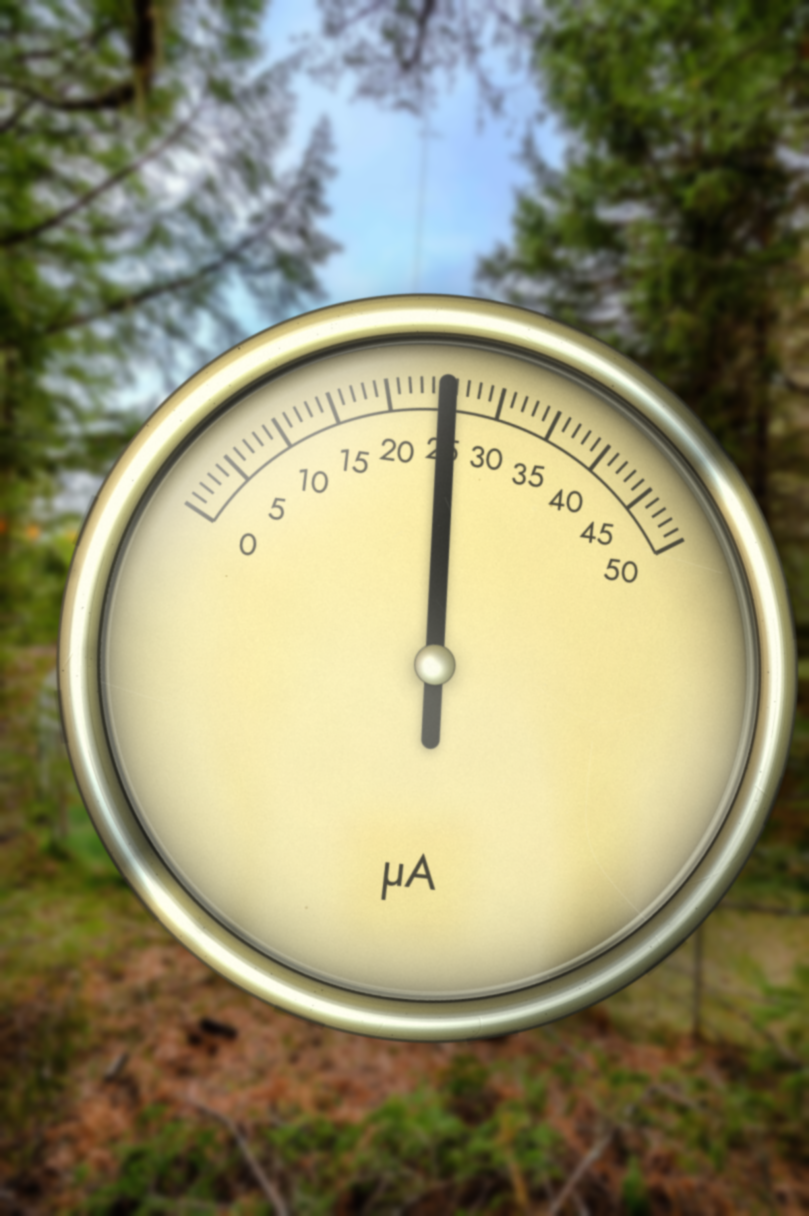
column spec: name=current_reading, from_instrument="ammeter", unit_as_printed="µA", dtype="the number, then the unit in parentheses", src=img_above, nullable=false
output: 25 (µA)
